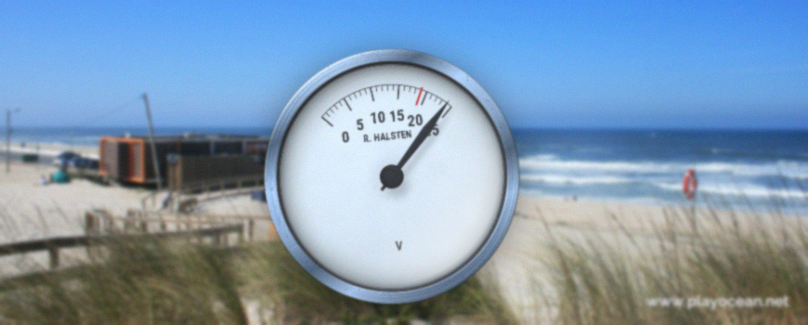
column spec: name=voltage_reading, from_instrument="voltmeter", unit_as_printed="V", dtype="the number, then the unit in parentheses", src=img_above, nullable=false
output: 24 (V)
